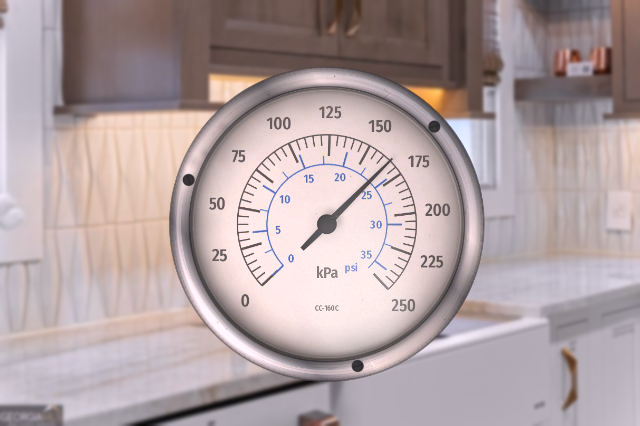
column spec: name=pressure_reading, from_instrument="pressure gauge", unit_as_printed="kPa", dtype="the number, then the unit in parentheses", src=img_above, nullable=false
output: 165 (kPa)
